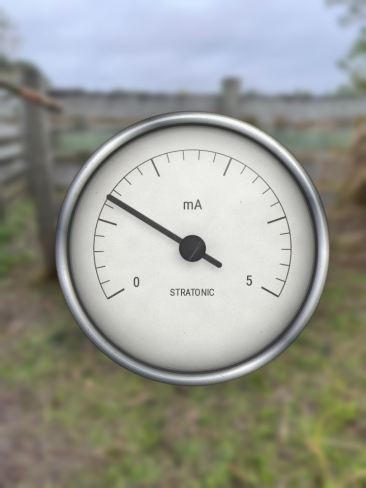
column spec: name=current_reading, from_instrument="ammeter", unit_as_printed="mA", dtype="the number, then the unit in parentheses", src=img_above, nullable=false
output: 1.3 (mA)
